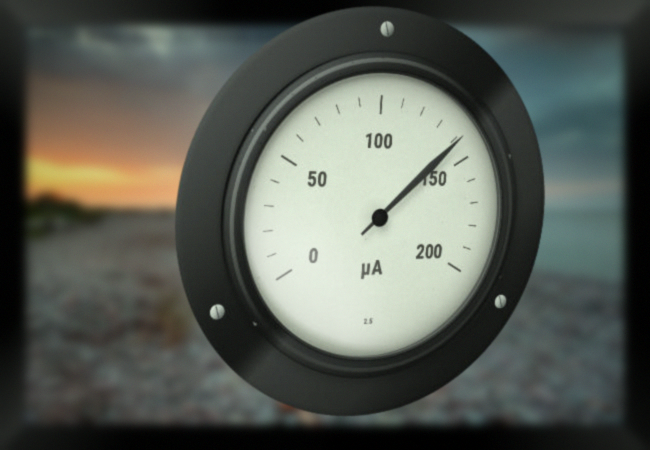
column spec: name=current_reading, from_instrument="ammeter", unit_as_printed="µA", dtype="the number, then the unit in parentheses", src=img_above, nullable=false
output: 140 (µA)
